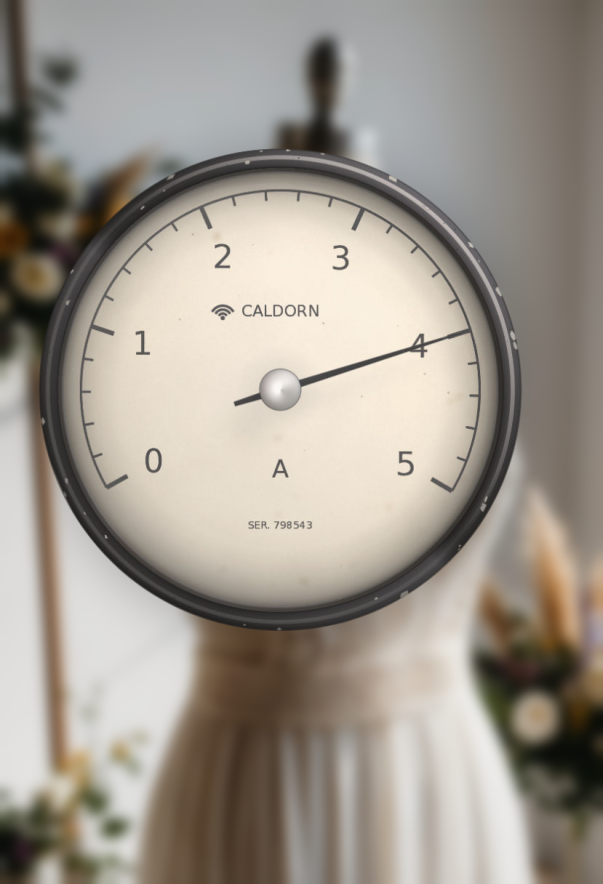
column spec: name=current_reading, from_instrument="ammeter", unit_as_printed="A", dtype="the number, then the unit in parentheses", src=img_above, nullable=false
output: 4 (A)
